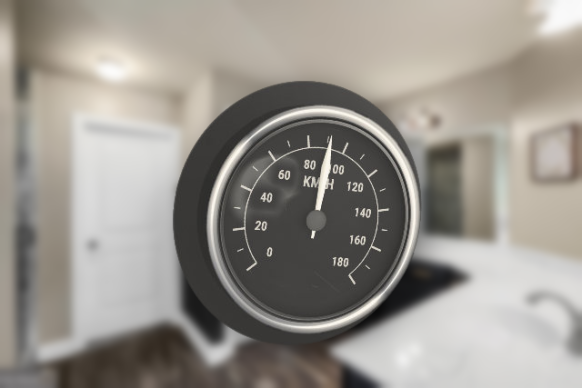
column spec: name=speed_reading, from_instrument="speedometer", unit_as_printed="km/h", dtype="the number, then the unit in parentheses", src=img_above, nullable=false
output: 90 (km/h)
